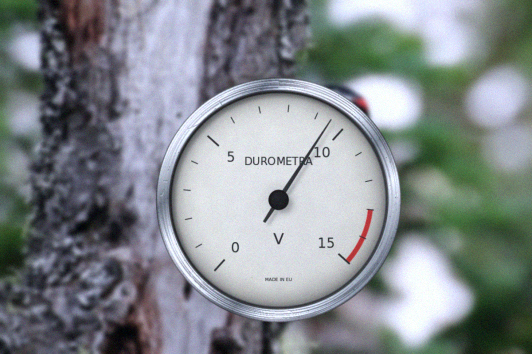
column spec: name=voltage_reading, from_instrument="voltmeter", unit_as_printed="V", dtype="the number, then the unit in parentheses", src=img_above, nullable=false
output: 9.5 (V)
